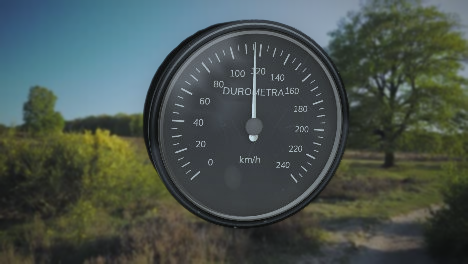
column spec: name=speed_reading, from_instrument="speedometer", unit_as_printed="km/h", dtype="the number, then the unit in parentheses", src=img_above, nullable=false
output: 115 (km/h)
